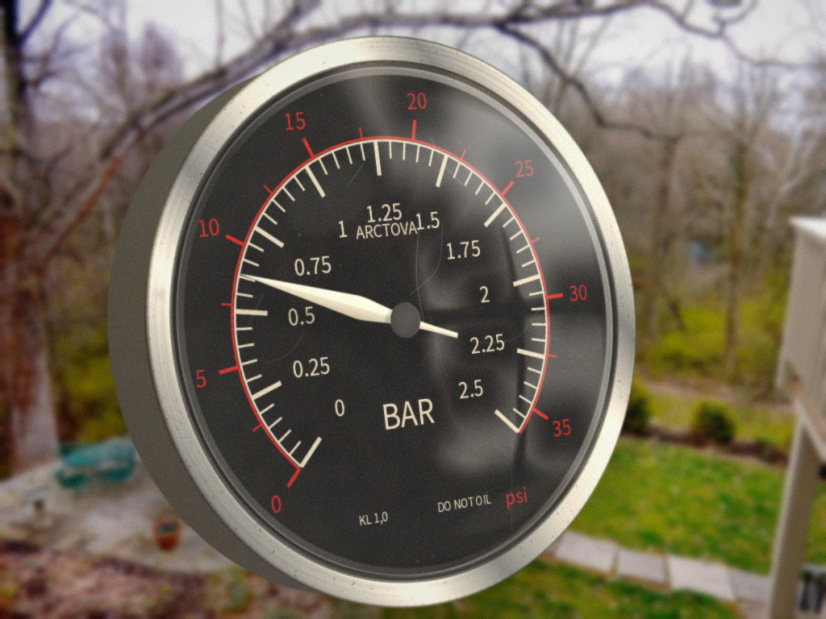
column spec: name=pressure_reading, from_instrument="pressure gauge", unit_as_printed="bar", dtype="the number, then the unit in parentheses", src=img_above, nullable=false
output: 0.6 (bar)
